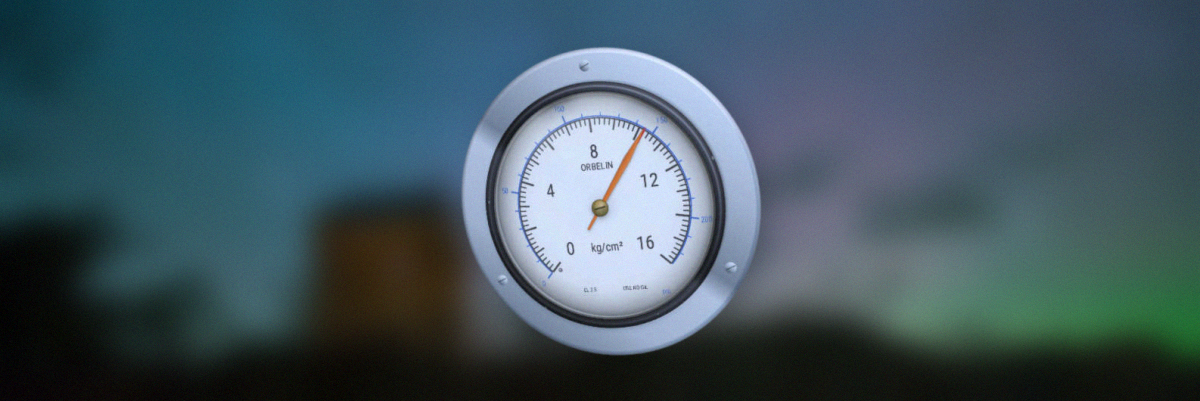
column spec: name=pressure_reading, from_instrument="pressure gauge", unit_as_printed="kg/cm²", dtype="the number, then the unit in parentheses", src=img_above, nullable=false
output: 10.2 (kg/cm²)
